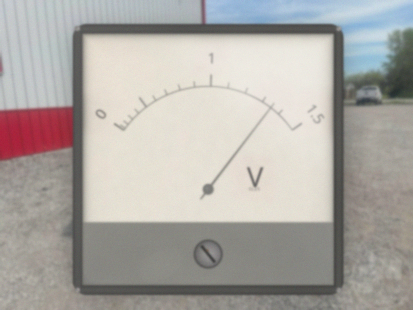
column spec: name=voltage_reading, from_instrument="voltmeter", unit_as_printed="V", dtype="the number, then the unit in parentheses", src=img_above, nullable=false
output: 1.35 (V)
